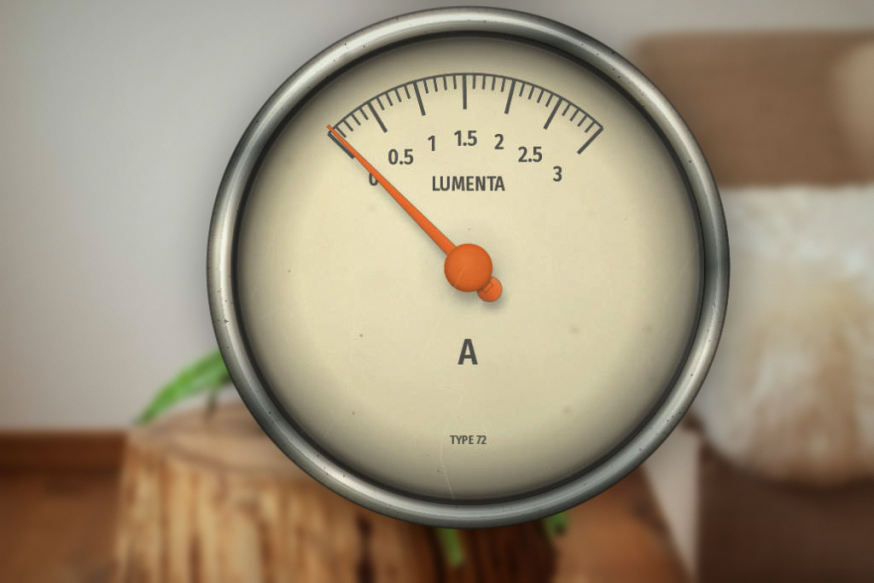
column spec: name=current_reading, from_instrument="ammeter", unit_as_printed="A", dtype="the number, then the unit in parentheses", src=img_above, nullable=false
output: 0.05 (A)
